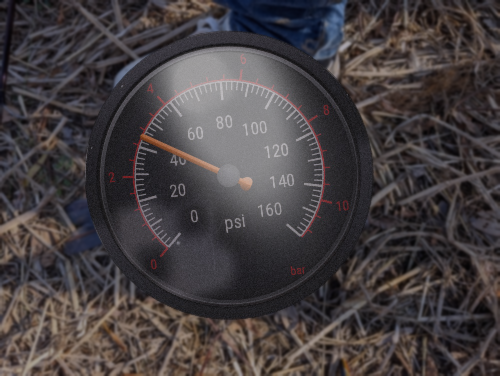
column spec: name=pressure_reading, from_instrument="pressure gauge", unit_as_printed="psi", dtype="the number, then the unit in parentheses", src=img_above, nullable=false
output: 44 (psi)
